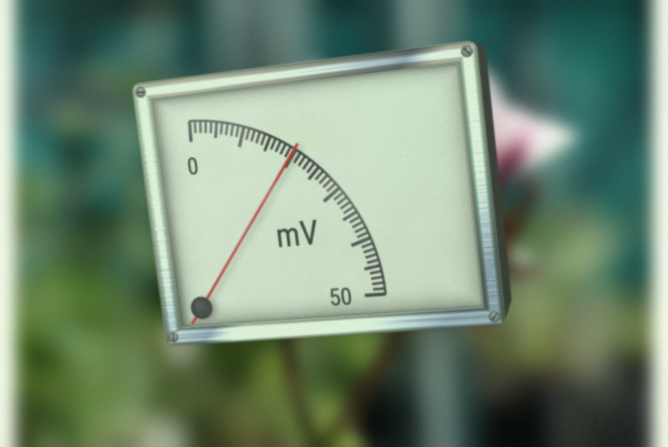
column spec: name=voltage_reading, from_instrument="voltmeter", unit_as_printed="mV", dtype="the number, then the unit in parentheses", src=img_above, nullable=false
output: 20 (mV)
